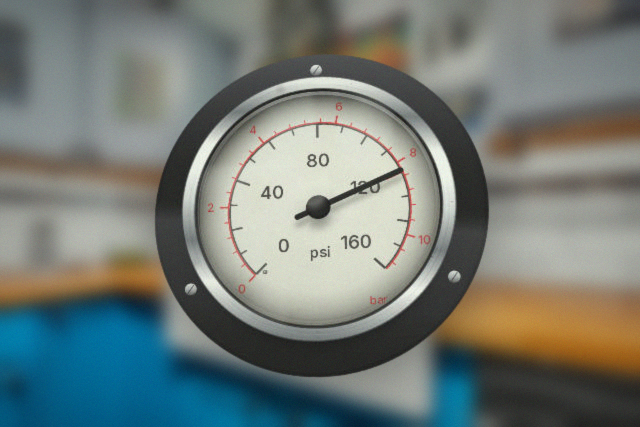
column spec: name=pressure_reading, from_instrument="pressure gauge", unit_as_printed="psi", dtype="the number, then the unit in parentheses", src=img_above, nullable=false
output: 120 (psi)
